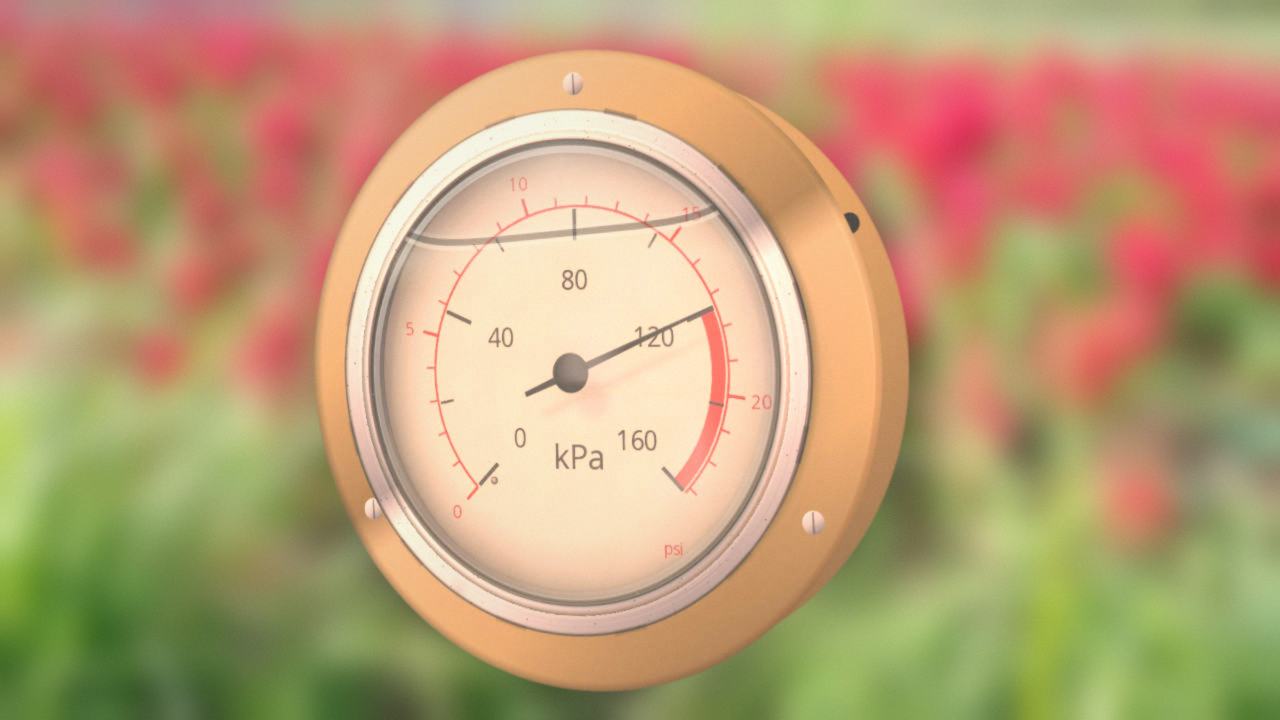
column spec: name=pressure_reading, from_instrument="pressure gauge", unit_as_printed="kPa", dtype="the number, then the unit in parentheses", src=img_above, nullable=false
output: 120 (kPa)
